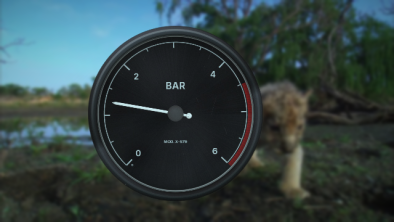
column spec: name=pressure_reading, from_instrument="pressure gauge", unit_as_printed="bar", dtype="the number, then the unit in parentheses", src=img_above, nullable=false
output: 1.25 (bar)
